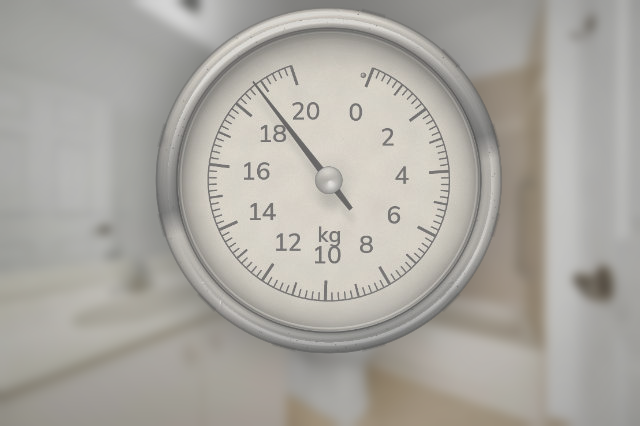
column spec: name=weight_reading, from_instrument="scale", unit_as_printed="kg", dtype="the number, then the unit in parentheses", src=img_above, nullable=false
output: 18.8 (kg)
